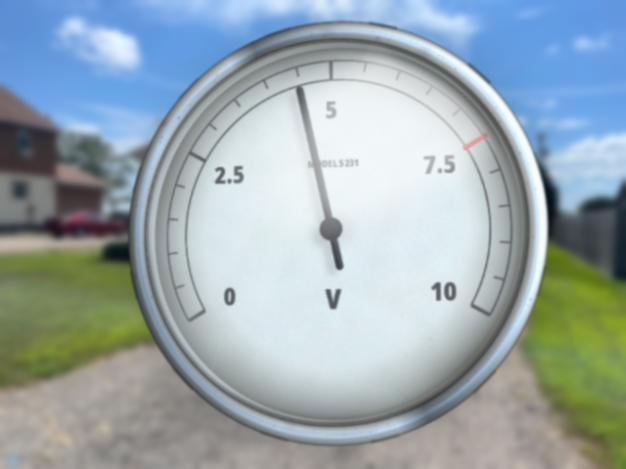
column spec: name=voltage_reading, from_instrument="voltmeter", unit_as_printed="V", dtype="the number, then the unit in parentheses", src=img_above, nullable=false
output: 4.5 (V)
